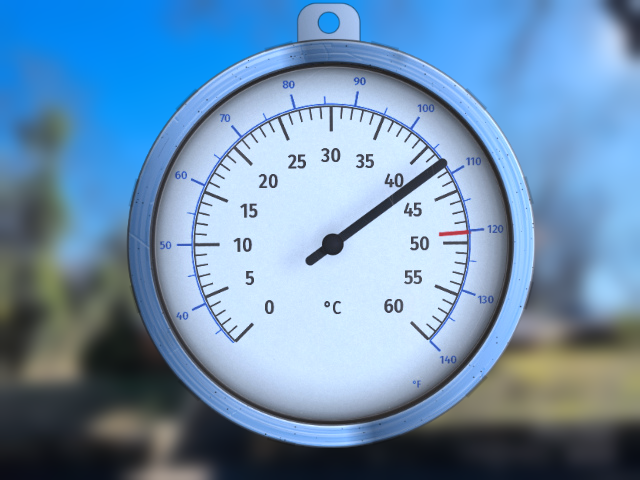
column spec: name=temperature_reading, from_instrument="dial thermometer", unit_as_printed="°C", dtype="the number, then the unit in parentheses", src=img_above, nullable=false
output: 42 (°C)
